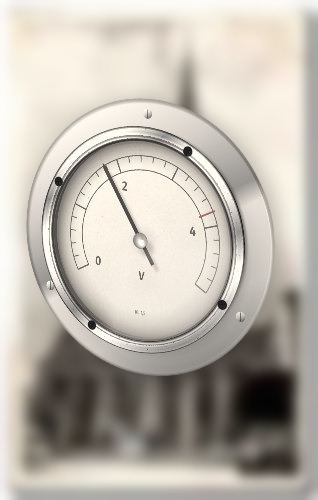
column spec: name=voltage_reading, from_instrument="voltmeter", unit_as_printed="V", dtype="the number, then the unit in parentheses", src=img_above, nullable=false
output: 1.8 (V)
